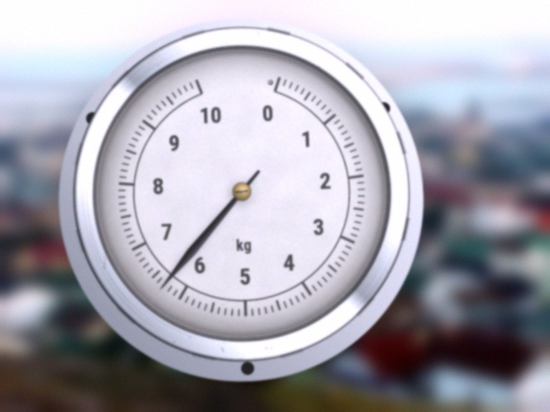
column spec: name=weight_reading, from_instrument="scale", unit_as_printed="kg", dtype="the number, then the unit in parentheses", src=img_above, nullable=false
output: 6.3 (kg)
